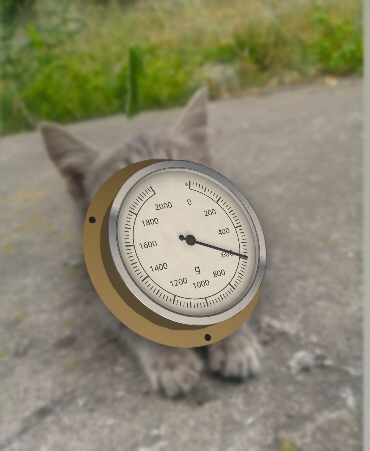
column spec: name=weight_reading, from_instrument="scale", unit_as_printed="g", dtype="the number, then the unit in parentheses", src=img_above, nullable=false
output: 600 (g)
